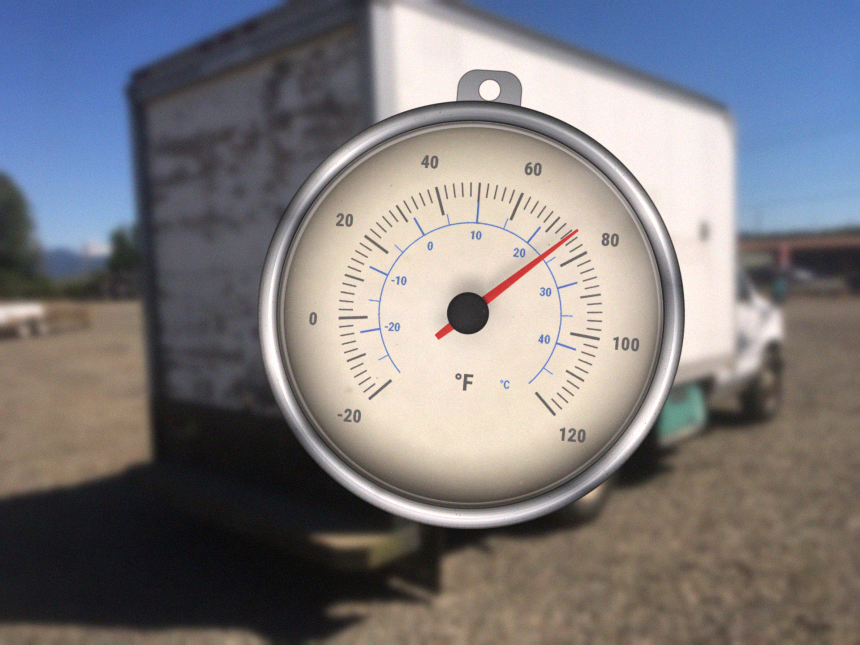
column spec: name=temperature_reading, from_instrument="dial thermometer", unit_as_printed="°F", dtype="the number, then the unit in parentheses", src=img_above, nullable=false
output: 75 (°F)
